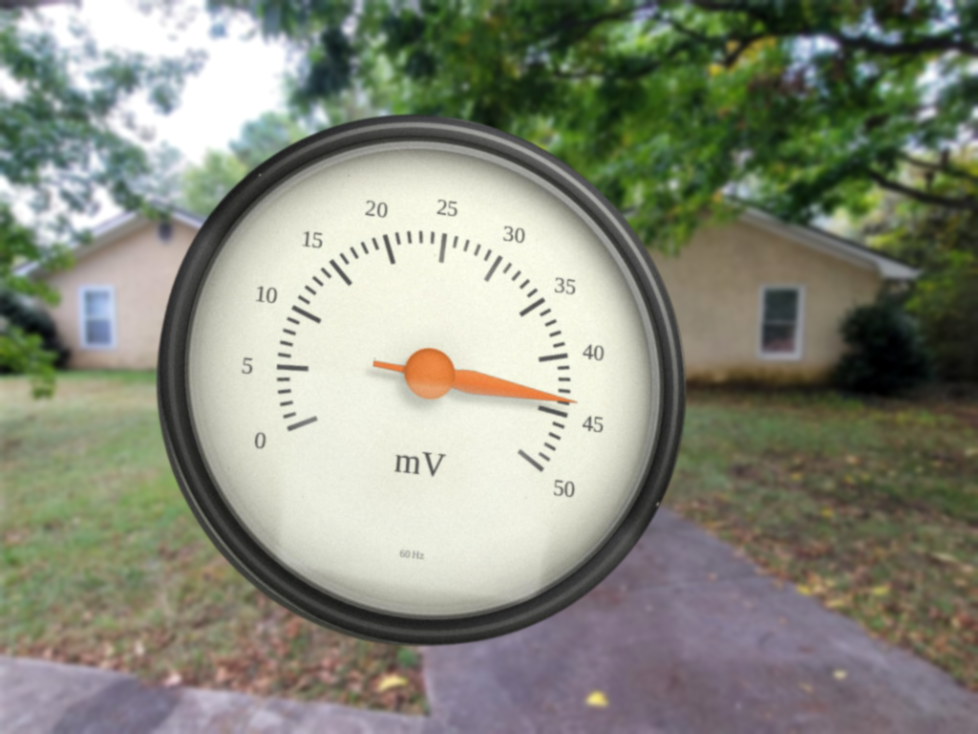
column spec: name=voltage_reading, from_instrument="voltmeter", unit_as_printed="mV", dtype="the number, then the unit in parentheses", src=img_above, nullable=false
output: 44 (mV)
